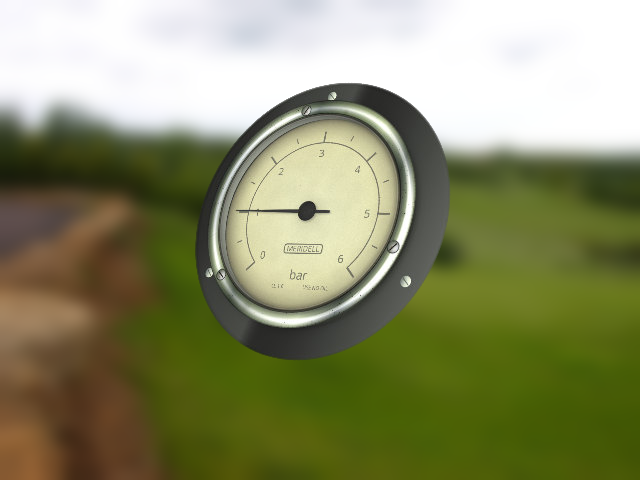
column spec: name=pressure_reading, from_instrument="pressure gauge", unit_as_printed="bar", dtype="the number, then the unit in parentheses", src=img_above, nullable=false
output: 1 (bar)
